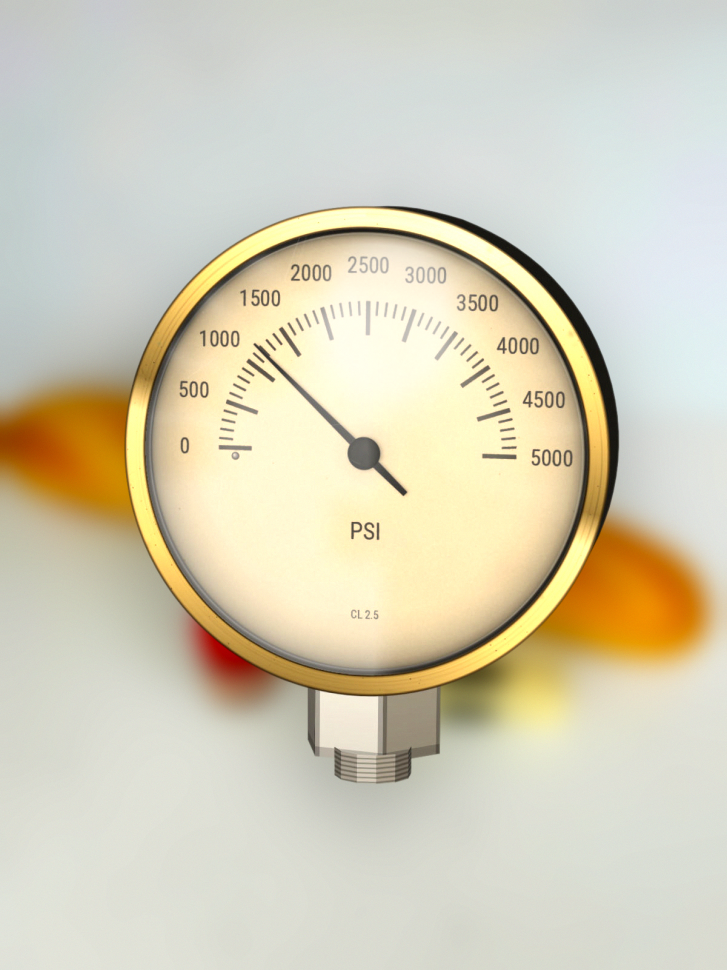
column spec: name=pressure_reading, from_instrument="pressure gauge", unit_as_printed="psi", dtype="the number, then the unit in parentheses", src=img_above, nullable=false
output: 1200 (psi)
